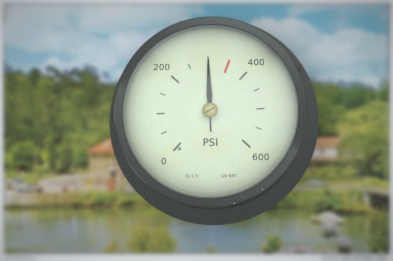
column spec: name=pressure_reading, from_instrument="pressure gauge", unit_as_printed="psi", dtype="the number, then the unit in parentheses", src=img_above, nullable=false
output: 300 (psi)
